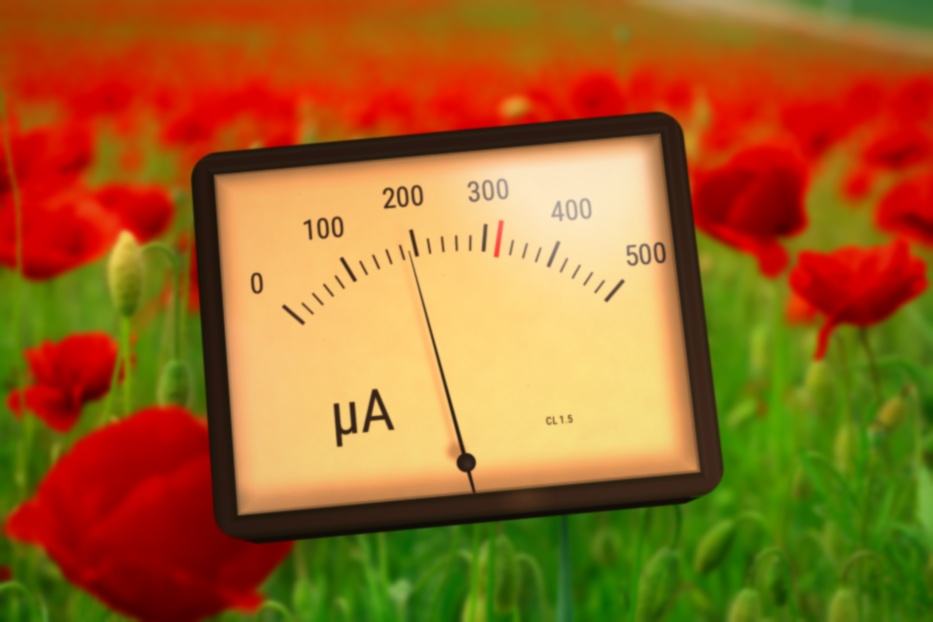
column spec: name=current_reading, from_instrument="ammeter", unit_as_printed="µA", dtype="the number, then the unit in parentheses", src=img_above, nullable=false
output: 190 (µA)
